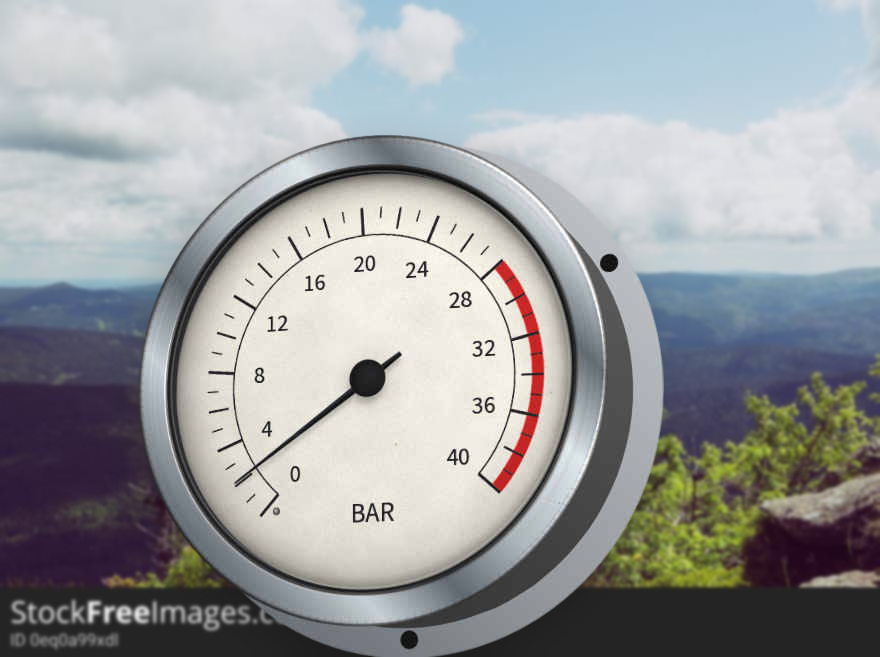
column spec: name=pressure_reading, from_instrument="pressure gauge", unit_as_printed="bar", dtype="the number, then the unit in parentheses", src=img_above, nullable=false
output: 2 (bar)
